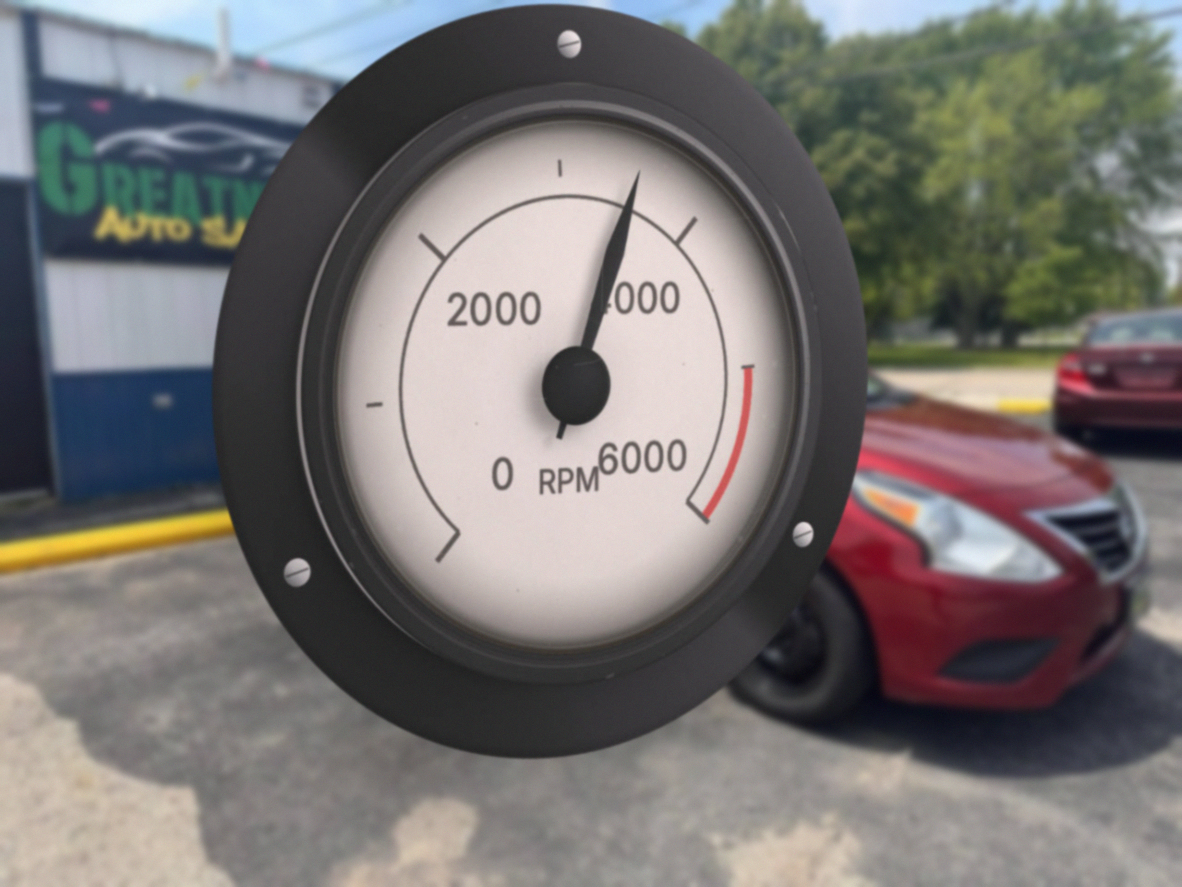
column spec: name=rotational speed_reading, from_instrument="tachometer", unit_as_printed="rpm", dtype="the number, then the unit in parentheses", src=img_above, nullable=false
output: 3500 (rpm)
